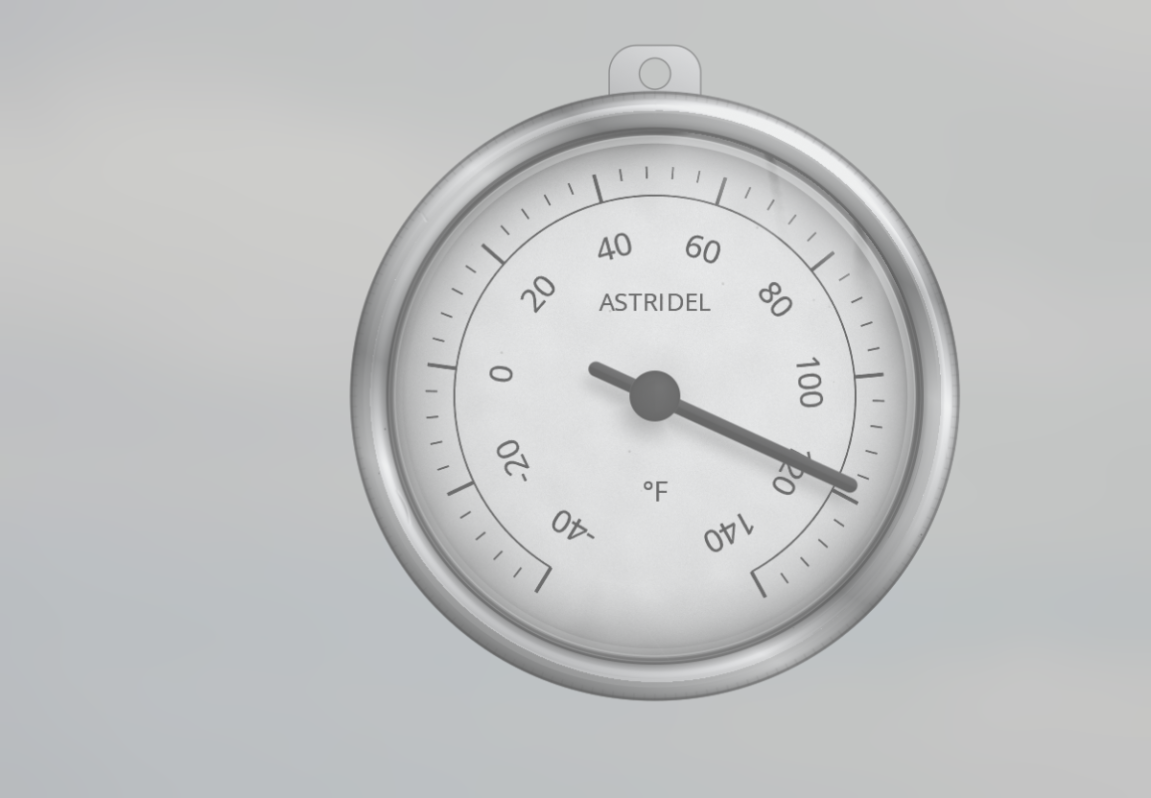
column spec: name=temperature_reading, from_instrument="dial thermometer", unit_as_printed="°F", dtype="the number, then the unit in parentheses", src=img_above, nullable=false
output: 118 (°F)
